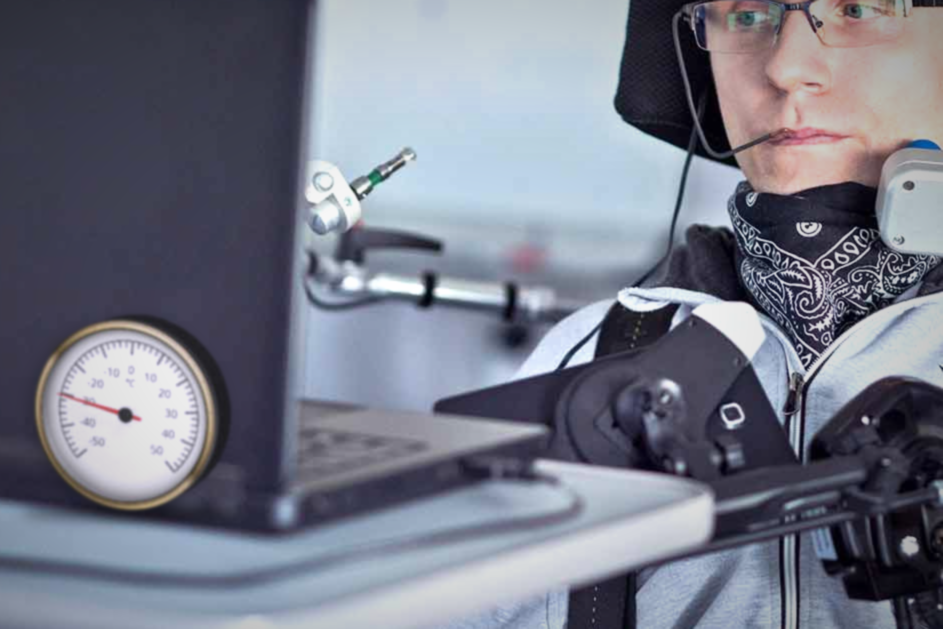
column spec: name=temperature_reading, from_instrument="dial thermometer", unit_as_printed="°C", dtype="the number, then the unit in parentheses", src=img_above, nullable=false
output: -30 (°C)
